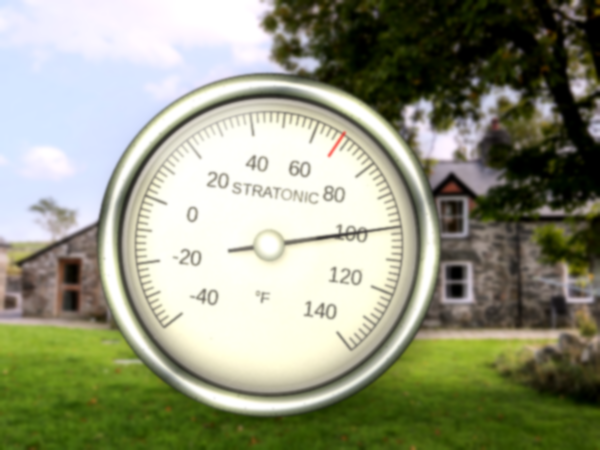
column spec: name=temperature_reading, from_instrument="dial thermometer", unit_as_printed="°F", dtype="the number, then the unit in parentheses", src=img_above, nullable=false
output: 100 (°F)
